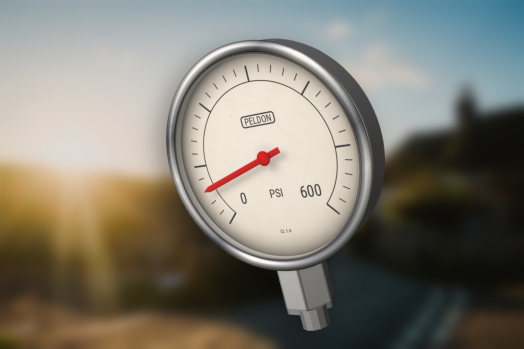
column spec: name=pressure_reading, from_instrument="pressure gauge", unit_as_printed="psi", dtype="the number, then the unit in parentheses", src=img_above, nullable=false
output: 60 (psi)
